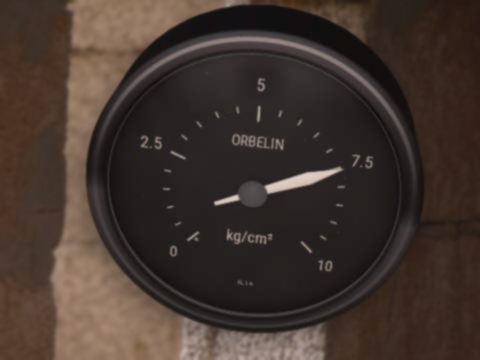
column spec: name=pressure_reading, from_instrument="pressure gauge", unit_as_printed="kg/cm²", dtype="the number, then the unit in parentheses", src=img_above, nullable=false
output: 7.5 (kg/cm²)
